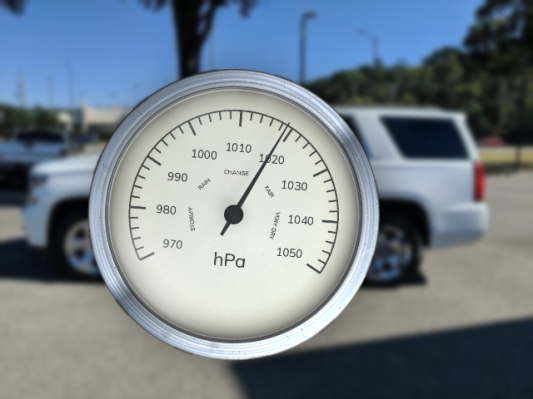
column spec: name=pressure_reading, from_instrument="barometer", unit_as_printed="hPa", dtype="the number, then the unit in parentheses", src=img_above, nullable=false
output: 1019 (hPa)
